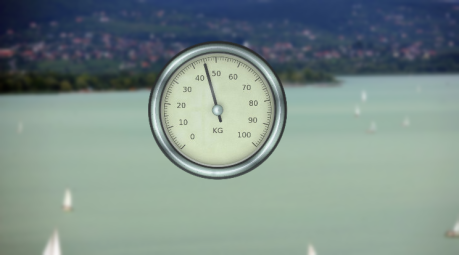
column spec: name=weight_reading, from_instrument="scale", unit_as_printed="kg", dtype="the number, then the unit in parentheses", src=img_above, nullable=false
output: 45 (kg)
